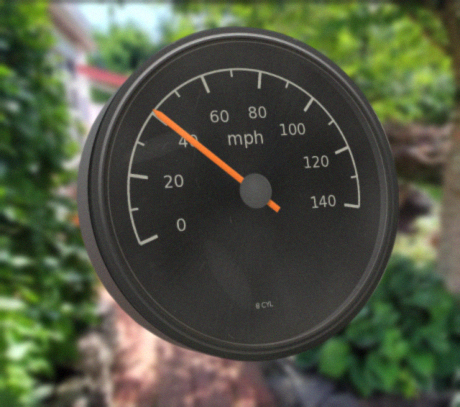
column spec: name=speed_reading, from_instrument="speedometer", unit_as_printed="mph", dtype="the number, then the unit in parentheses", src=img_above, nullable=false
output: 40 (mph)
